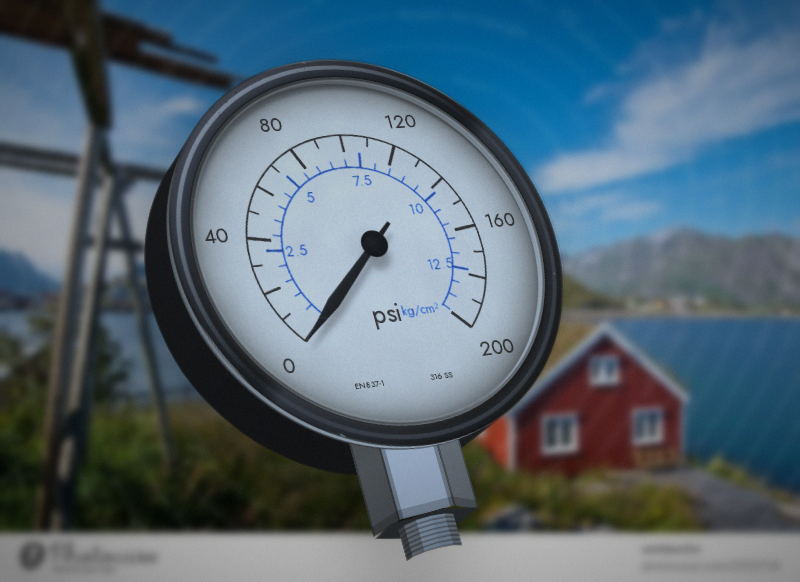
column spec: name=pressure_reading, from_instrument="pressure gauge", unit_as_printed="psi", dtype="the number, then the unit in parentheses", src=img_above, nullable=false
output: 0 (psi)
